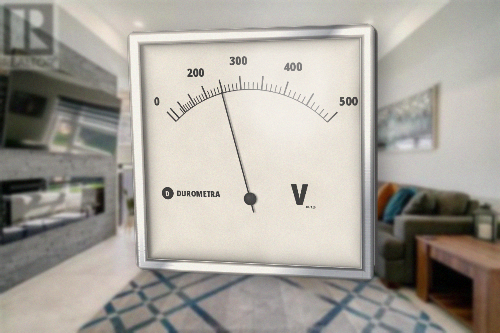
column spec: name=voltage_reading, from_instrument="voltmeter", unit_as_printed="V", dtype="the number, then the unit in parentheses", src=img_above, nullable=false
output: 250 (V)
